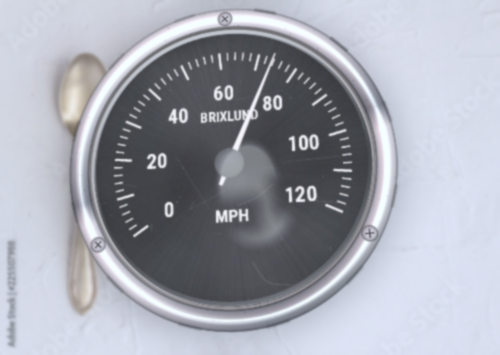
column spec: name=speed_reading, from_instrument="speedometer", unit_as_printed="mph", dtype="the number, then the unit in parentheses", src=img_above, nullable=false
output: 74 (mph)
